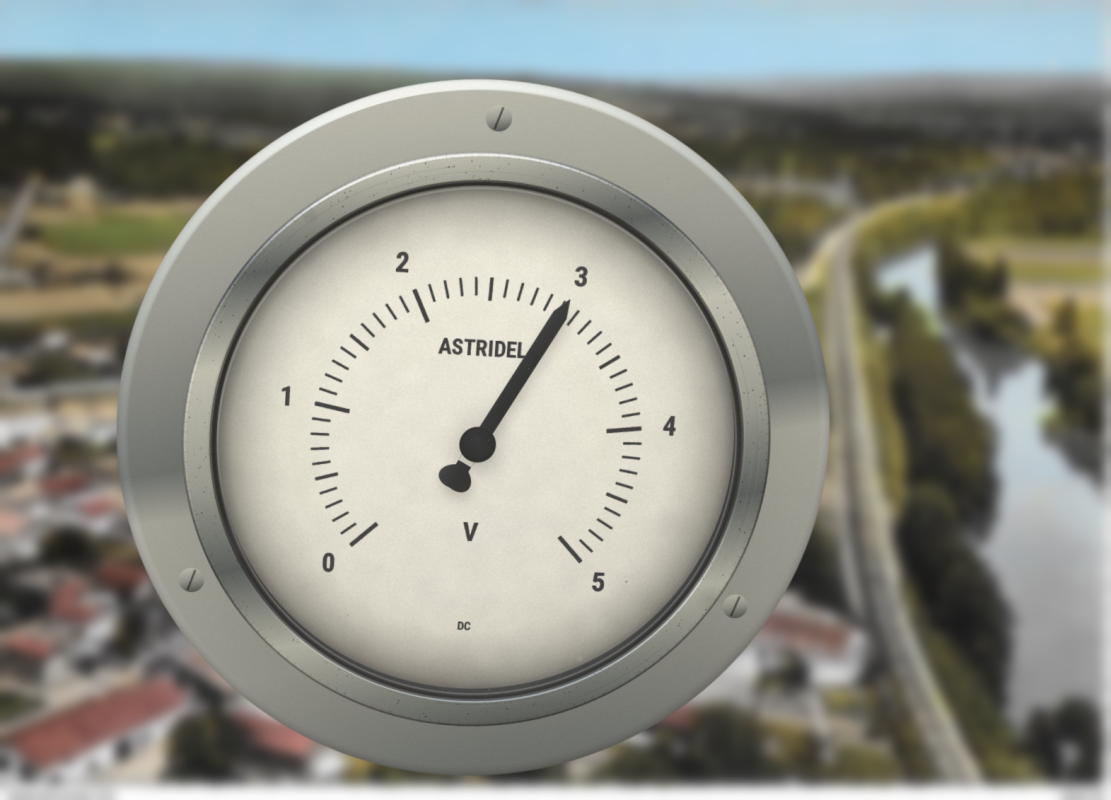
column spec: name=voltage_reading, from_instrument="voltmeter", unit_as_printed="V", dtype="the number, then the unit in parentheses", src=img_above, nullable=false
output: 3 (V)
